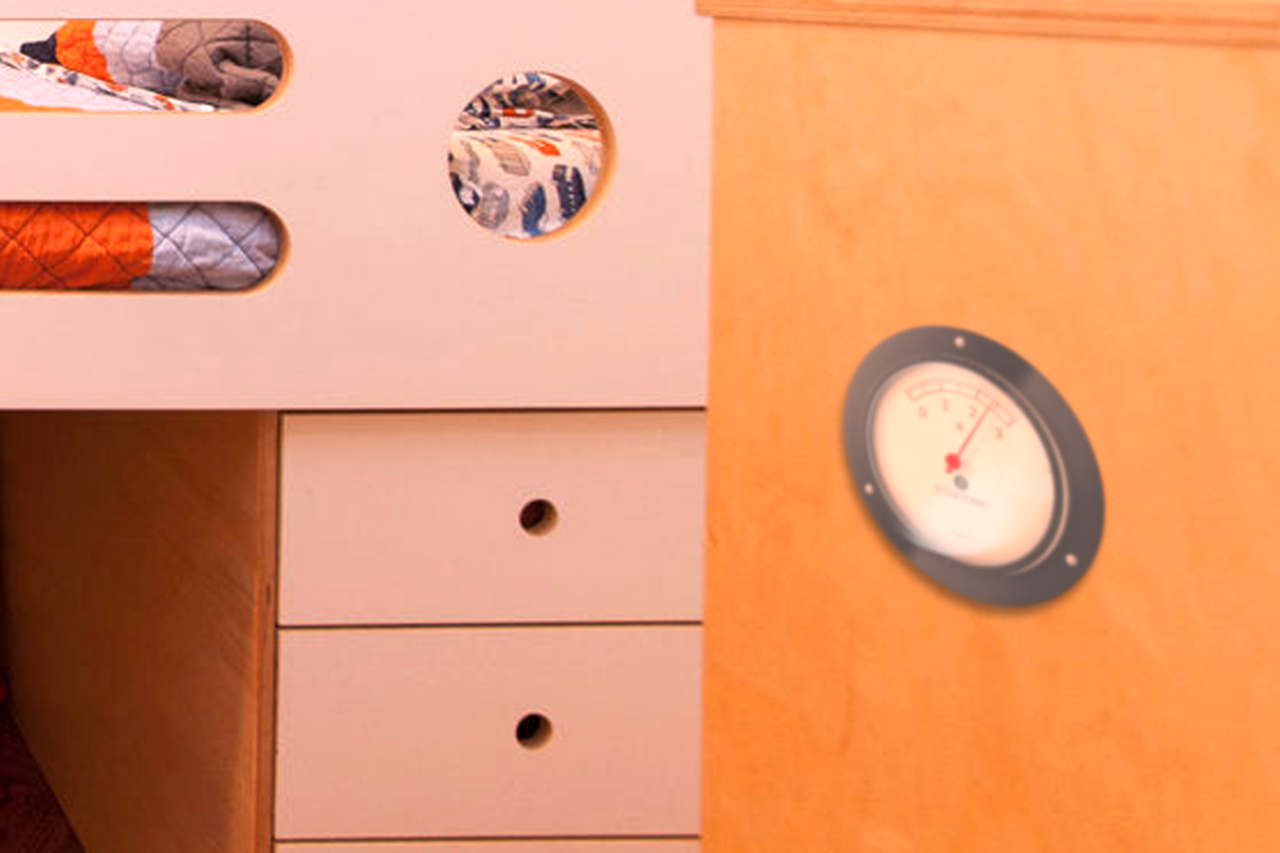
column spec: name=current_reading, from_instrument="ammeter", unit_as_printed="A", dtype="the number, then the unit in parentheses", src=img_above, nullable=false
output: 2.5 (A)
